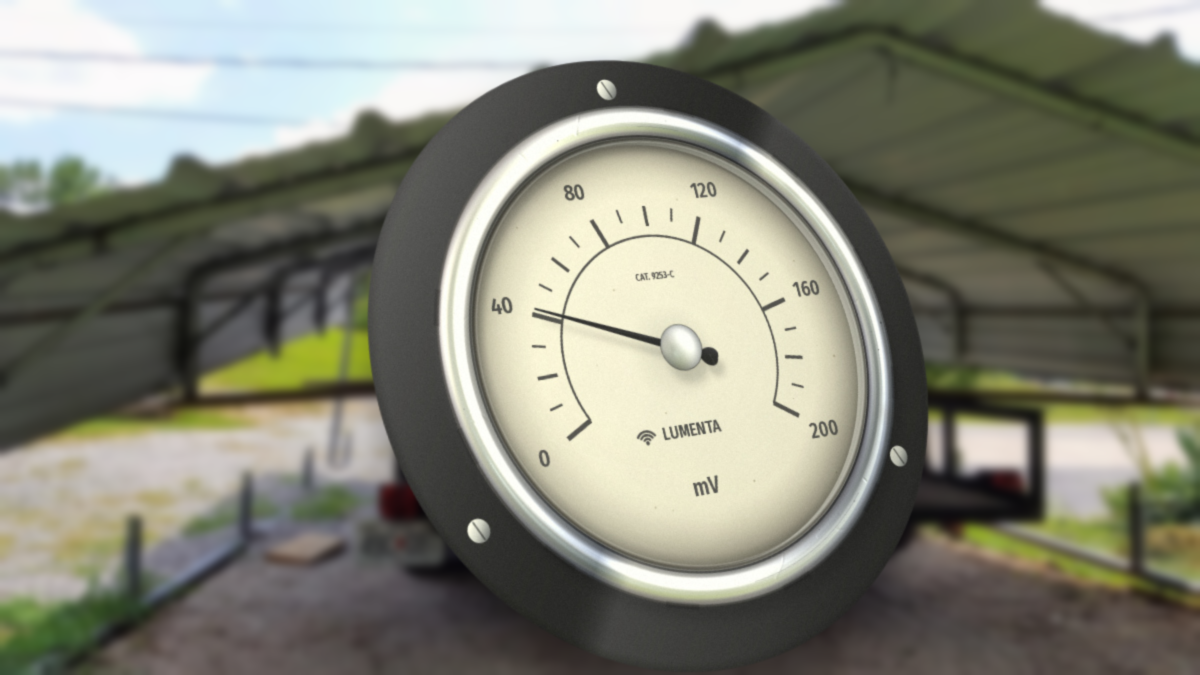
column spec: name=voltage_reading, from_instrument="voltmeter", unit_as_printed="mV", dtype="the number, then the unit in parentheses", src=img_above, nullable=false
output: 40 (mV)
